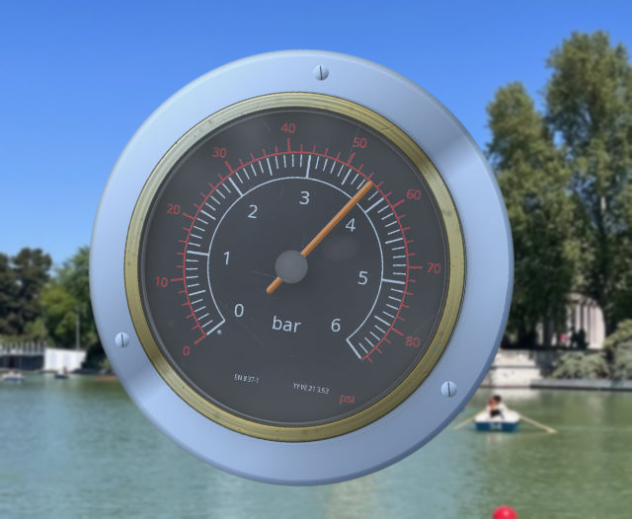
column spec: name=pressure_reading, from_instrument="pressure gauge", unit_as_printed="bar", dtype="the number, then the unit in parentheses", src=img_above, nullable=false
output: 3.8 (bar)
